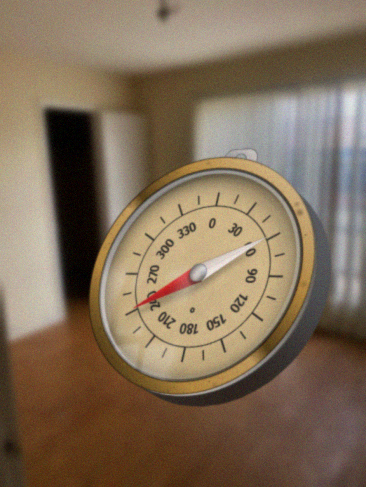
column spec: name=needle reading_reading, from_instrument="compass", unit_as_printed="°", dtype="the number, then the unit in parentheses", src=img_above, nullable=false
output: 240 (°)
